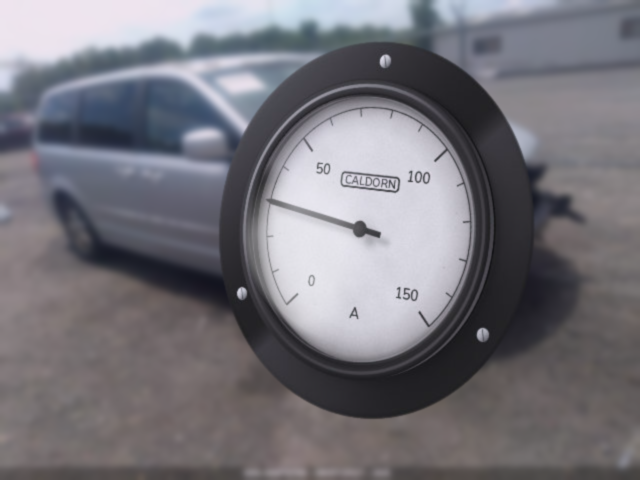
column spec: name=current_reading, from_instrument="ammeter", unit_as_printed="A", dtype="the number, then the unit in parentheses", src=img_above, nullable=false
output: 30 (A)
